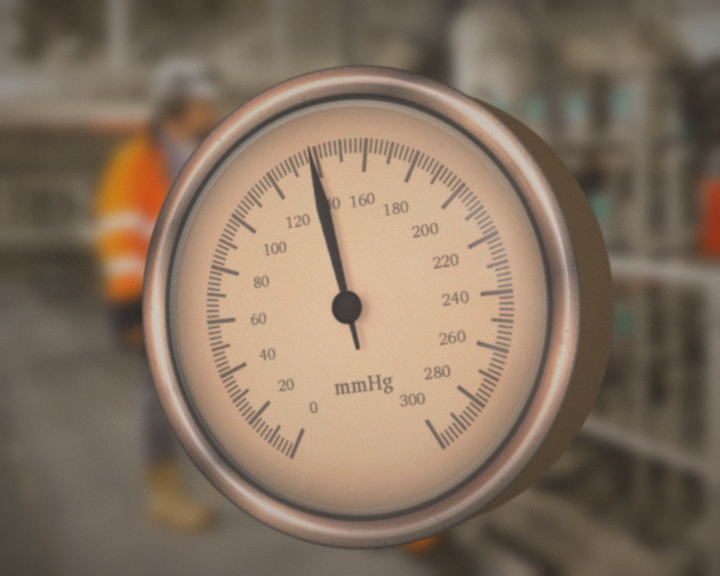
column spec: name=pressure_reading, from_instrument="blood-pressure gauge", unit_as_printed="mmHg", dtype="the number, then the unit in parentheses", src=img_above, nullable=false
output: 140 (mmHg)
